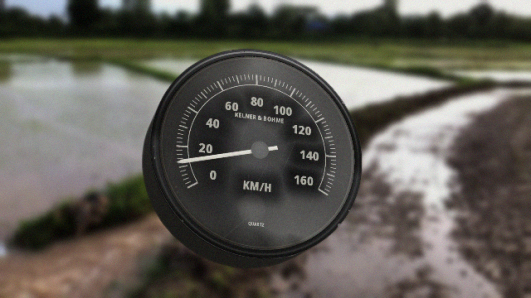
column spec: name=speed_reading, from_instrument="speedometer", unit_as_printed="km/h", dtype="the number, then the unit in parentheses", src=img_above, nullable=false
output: 12 (km/h)
